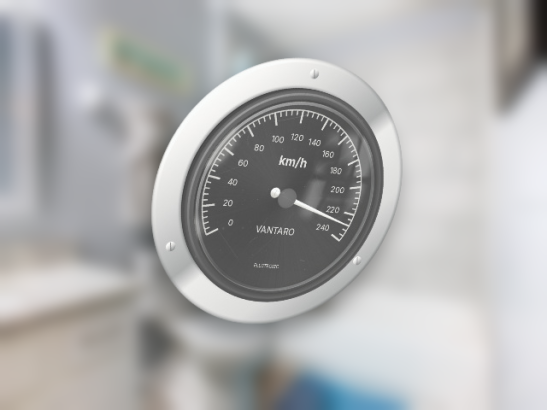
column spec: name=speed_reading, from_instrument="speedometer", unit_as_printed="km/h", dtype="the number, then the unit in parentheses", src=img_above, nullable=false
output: 228 (km/h)
